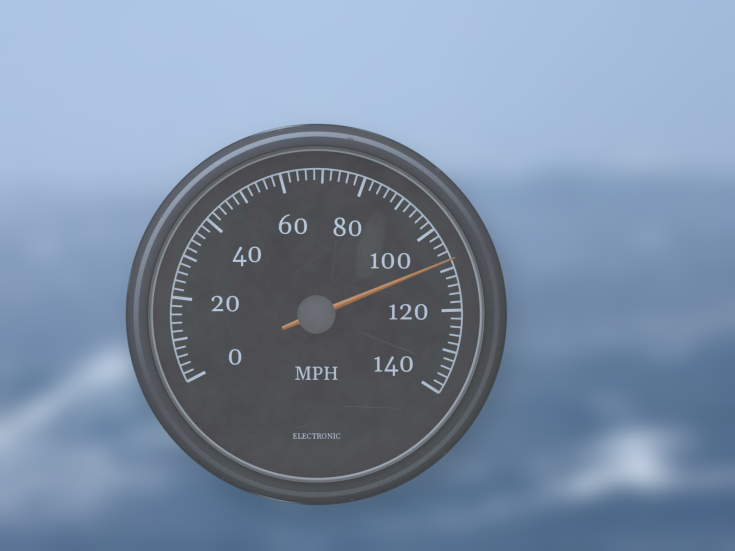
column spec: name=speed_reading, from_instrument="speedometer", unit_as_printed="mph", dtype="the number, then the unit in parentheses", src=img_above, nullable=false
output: 108 (mph)
